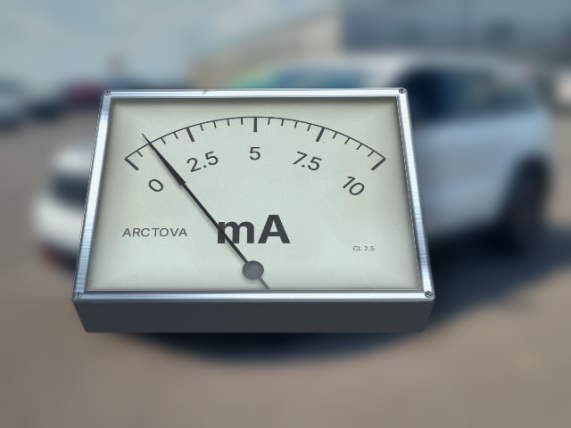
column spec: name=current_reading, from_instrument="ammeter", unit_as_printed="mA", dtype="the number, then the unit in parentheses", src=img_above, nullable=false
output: 1 (mA)
